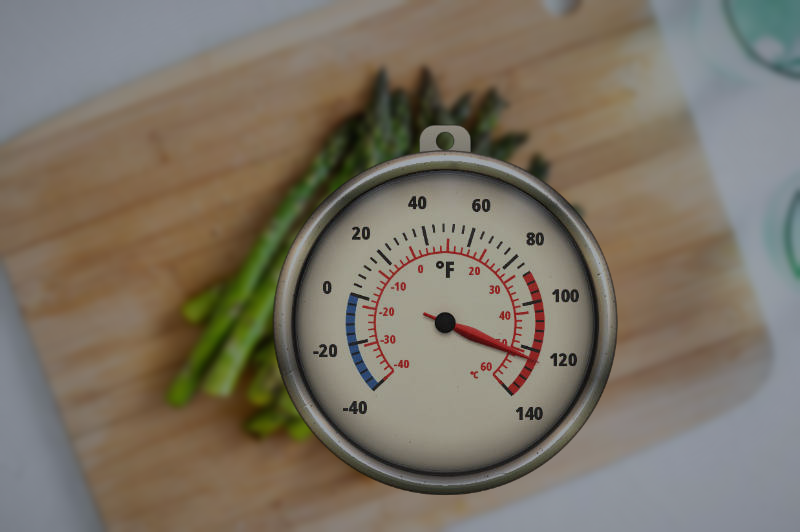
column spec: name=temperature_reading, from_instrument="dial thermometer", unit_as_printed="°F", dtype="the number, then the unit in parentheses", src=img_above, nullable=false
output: 124 (°F)
